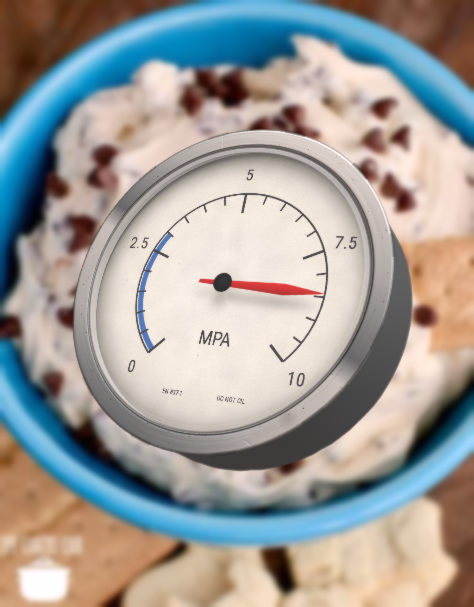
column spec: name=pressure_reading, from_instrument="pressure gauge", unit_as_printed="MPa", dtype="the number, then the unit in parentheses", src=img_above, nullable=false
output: 8.5 (MPa)
